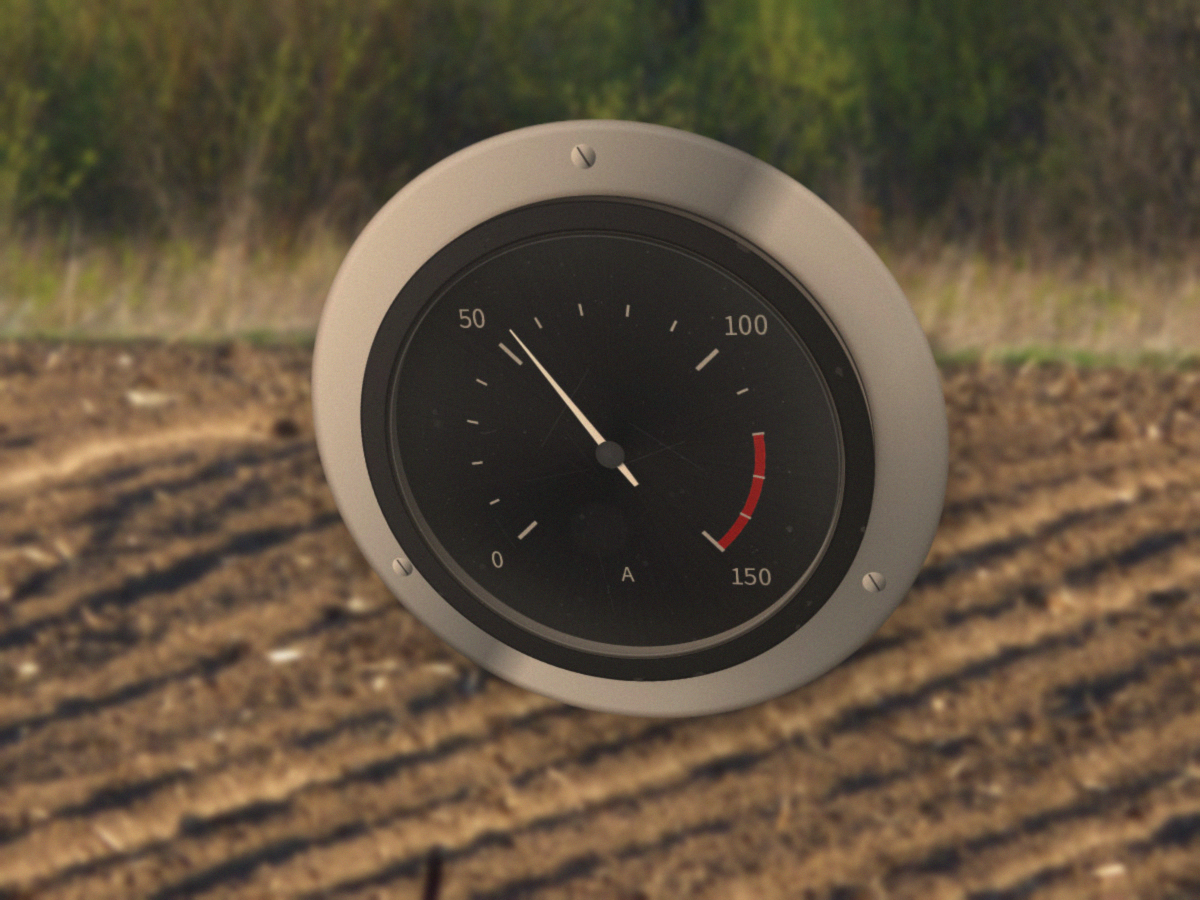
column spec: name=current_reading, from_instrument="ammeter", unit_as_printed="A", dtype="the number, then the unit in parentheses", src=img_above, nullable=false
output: 55 (A)
